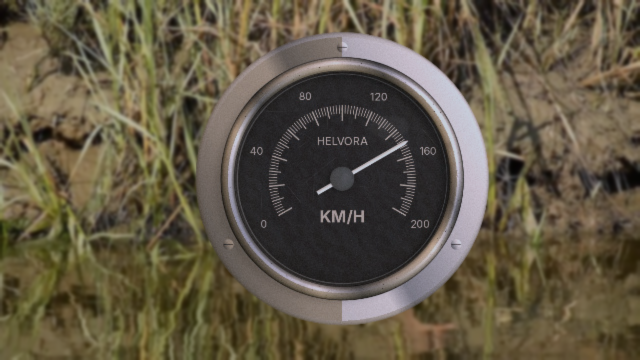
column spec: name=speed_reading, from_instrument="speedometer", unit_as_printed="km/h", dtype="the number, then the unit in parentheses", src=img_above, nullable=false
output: 150 (km/h)
